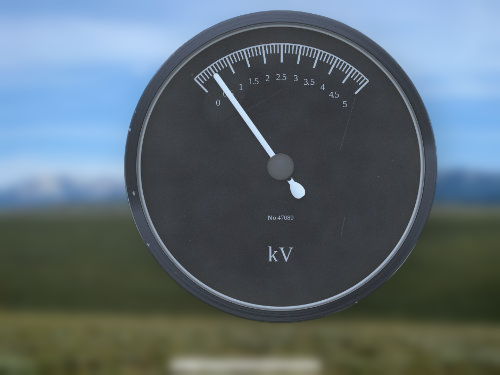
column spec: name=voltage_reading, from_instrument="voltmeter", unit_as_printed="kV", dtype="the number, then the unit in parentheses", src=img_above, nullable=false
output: 0.5 (kV)
